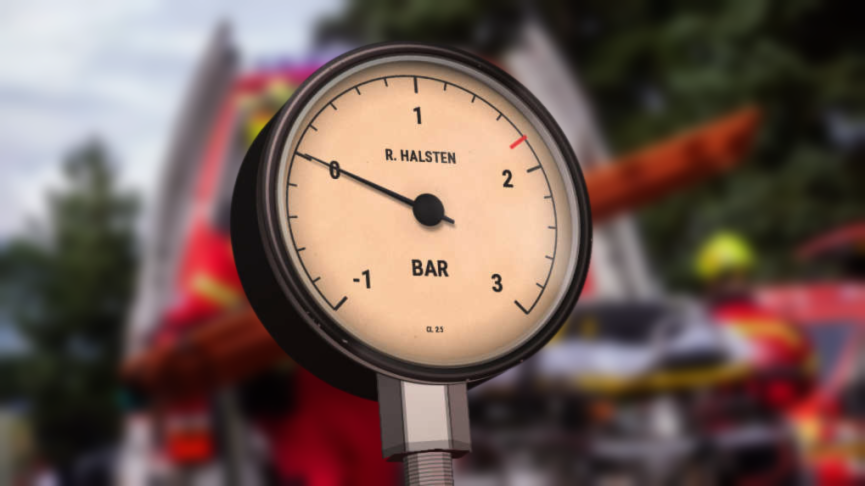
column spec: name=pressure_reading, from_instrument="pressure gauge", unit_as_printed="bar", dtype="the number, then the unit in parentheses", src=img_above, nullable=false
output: 0 (bar)
